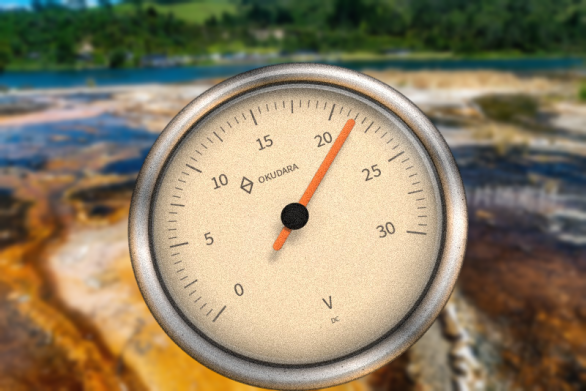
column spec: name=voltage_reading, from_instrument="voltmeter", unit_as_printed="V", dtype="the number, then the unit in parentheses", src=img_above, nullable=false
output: 21.5 (V)
